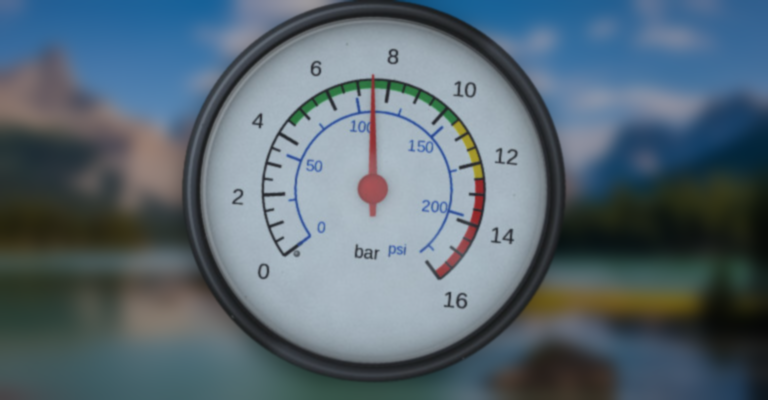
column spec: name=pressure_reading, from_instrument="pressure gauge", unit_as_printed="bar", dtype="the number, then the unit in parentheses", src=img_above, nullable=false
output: 7.5 (bar)
